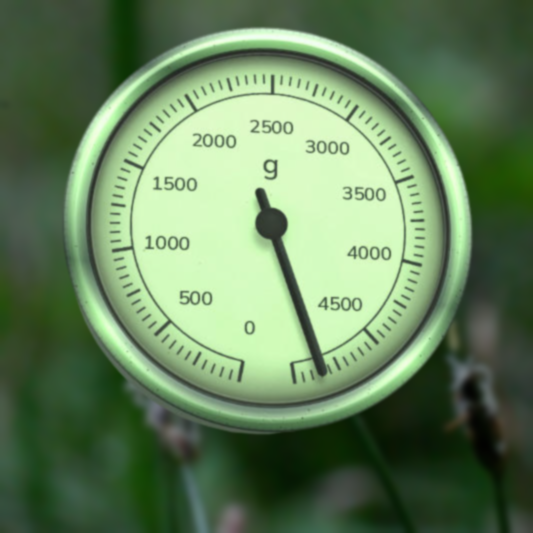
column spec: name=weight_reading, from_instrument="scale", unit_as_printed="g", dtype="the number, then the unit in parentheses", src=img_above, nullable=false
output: 4850 (g)
